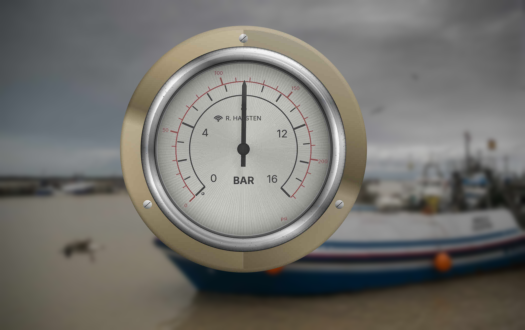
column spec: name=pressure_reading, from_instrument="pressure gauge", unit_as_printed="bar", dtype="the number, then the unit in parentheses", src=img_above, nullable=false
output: 8 (bar)
